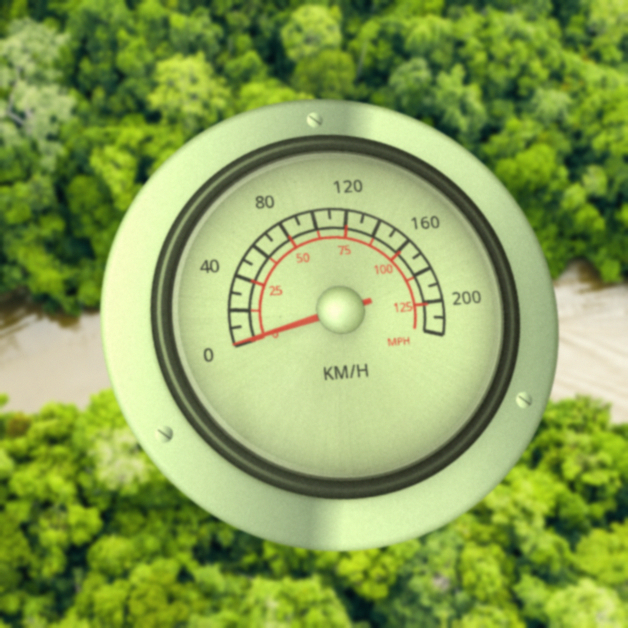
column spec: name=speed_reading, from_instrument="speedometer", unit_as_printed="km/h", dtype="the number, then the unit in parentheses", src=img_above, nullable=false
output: 0 (km/h)
